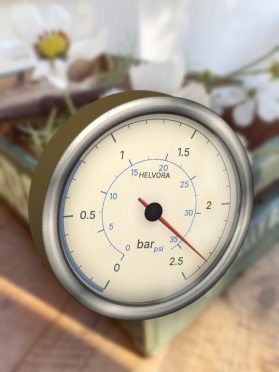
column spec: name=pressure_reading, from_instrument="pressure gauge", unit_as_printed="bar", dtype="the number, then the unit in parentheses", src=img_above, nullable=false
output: 2.35 (bar)
